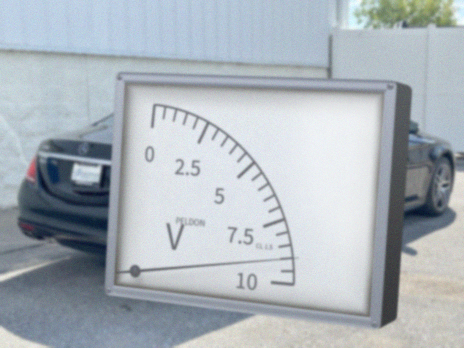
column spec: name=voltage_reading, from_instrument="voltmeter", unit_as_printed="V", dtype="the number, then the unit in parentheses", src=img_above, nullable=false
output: 9 (V)
